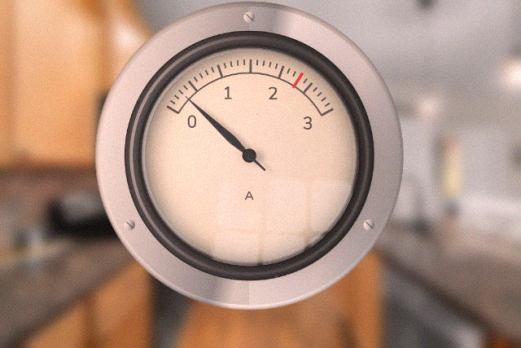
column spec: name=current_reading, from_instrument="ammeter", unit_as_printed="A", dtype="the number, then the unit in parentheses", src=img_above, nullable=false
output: 0.3 (A)
